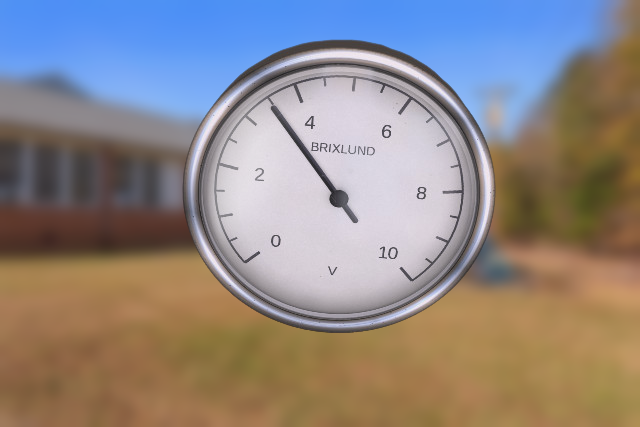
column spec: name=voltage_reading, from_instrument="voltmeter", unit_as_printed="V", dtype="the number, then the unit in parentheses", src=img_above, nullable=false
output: 3.5 (V)
